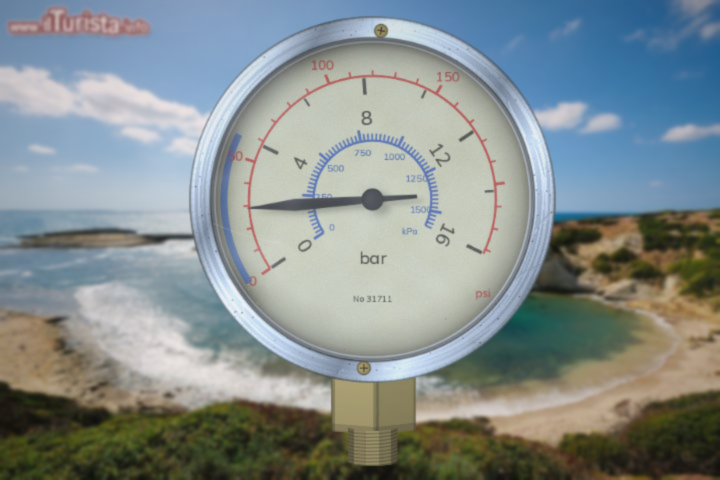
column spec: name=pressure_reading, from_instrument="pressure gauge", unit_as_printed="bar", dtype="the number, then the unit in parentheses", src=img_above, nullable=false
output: 2 (bar)
